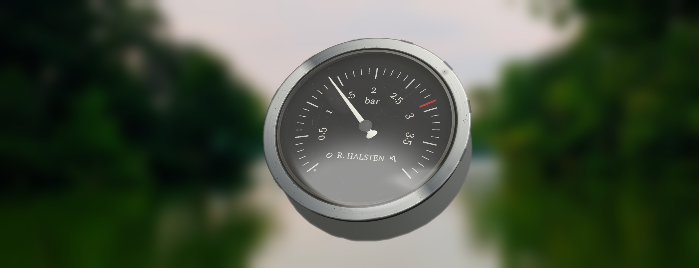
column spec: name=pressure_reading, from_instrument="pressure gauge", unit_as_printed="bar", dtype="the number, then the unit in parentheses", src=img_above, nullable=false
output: 1.4 (bar)
